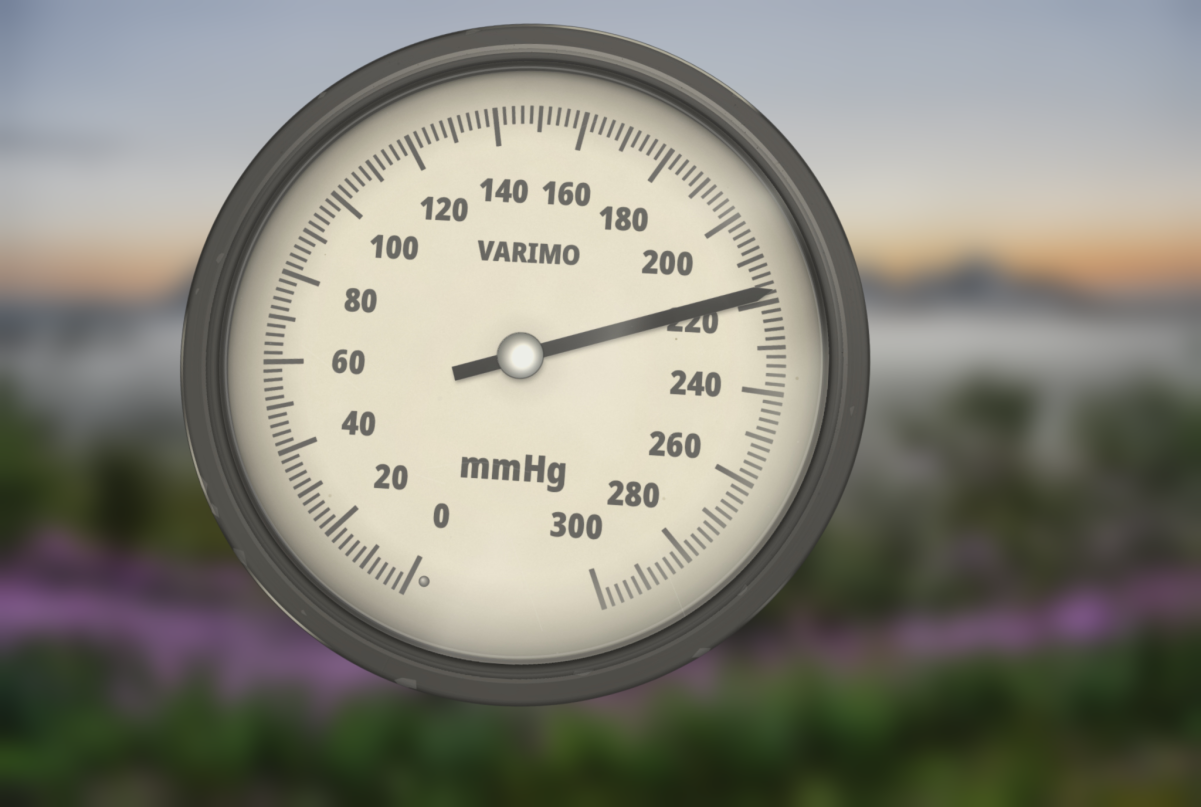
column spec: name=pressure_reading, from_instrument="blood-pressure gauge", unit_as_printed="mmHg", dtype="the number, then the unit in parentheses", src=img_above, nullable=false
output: 218 (mmHg)
